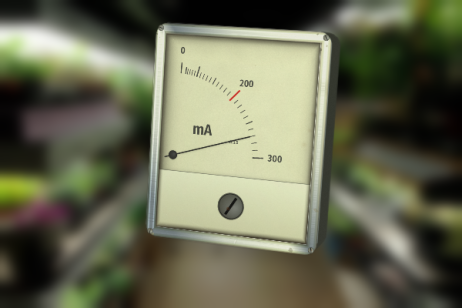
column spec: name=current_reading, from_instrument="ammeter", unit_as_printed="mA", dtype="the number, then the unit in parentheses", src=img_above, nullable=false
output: 270 (mA)
